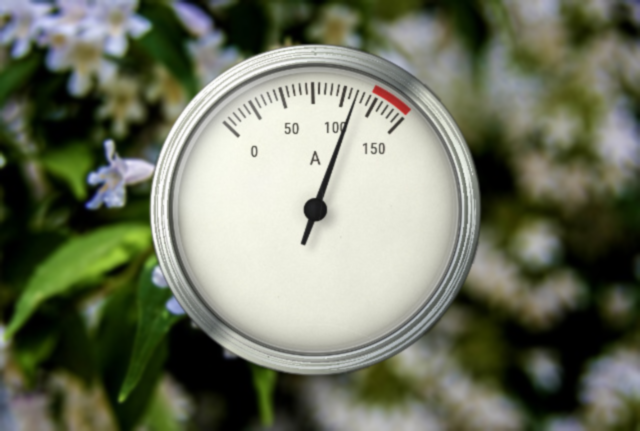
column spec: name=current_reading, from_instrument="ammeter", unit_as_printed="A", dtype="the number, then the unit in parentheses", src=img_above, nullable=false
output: 110 (A)
